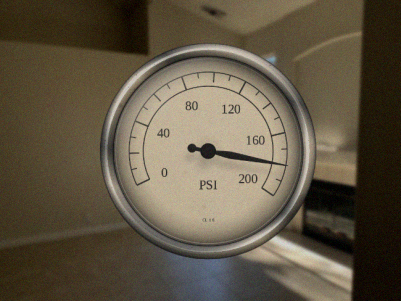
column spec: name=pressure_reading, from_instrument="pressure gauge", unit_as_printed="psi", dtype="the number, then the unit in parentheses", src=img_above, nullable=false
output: 180 (psi)
